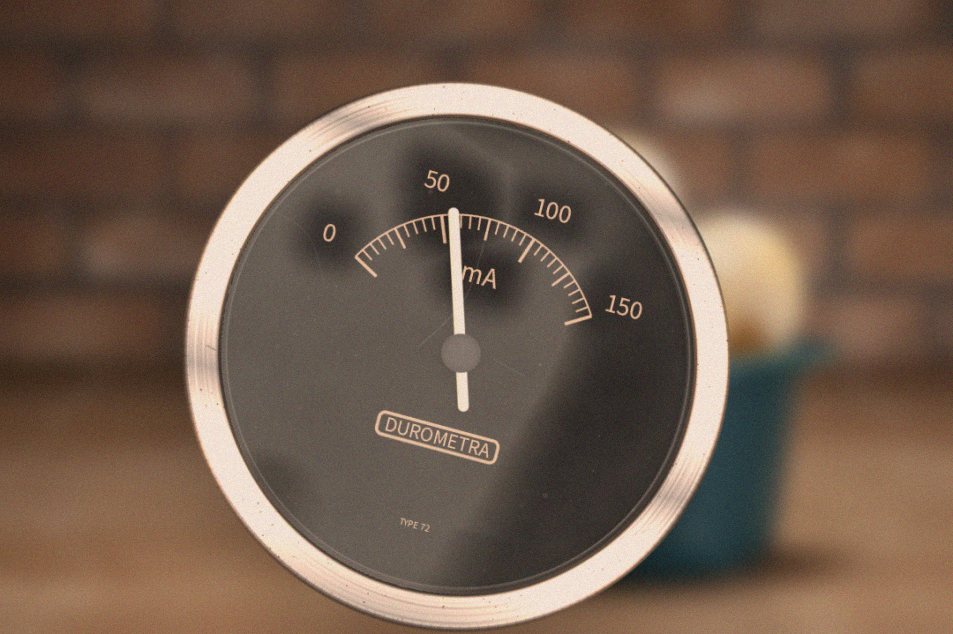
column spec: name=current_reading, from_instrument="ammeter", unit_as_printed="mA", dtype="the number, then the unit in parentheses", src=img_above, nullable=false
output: 55 (mA)
